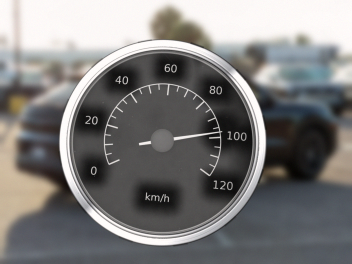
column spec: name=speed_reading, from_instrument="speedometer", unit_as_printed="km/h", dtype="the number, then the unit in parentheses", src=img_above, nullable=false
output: 97.5 (km/h)
